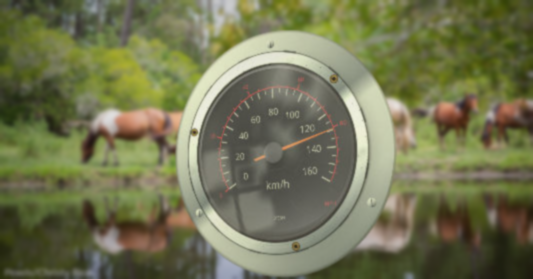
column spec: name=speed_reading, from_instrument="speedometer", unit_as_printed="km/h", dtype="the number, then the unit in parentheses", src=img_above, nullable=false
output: 130 (km/h)
